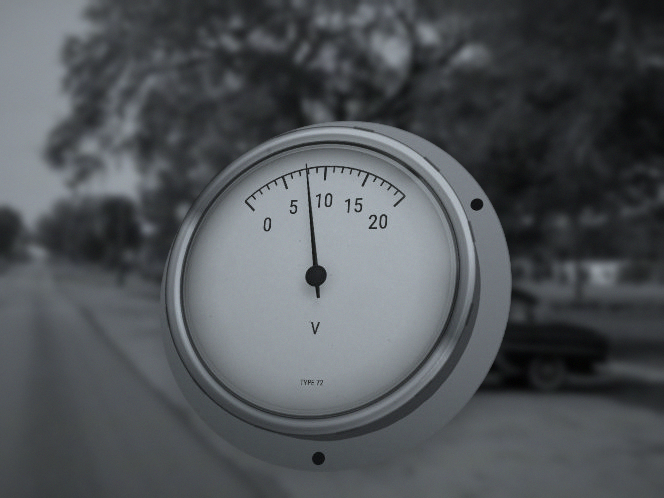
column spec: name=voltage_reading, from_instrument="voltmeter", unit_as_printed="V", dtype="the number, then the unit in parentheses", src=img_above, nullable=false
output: 8 (V)
